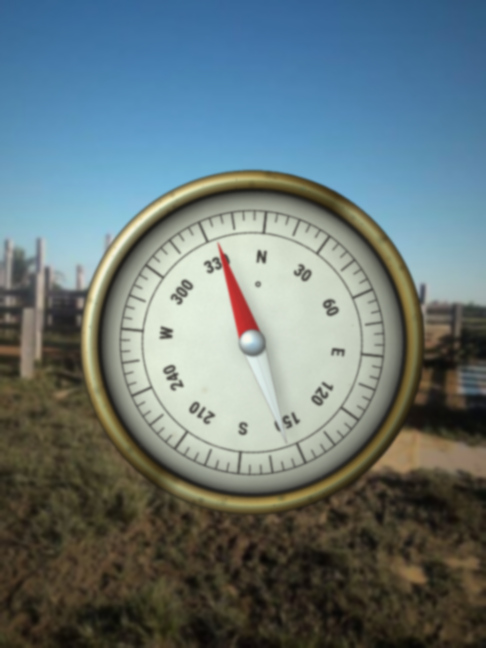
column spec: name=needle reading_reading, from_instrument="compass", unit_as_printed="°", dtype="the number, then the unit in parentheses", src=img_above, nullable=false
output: 335 (°)
